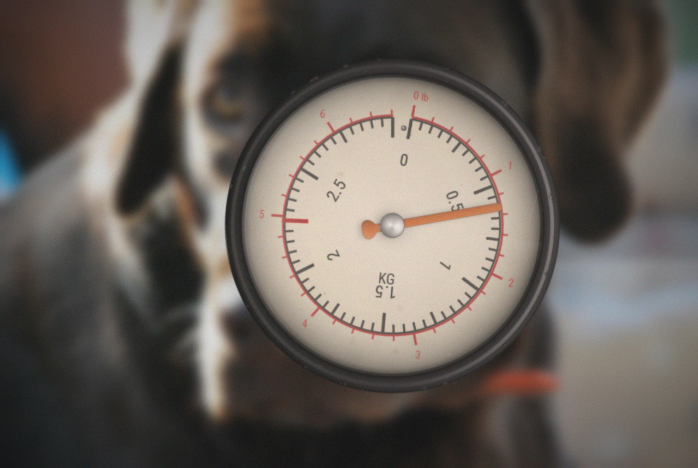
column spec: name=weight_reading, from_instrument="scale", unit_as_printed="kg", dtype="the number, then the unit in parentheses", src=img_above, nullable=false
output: 0.6 (kg)
